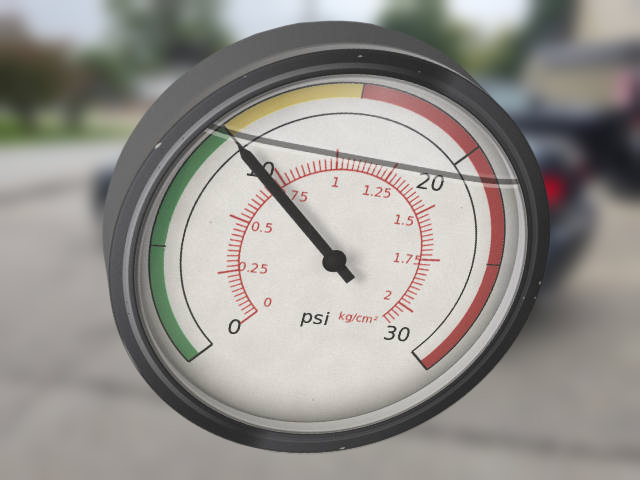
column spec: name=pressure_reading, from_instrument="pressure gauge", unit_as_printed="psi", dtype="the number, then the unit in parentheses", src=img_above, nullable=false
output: 10 (psi)
